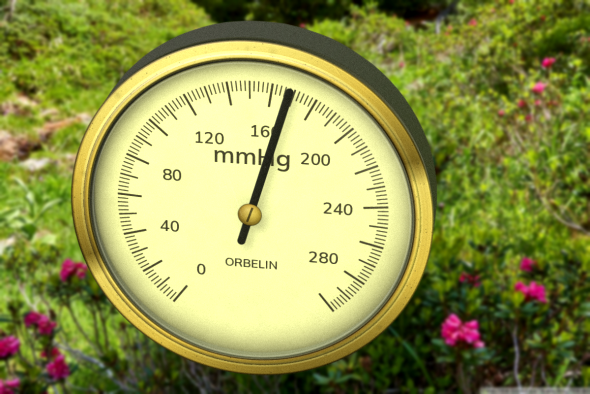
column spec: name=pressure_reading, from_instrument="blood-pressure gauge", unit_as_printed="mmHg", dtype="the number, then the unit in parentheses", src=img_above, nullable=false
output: 168 (mmHg)
